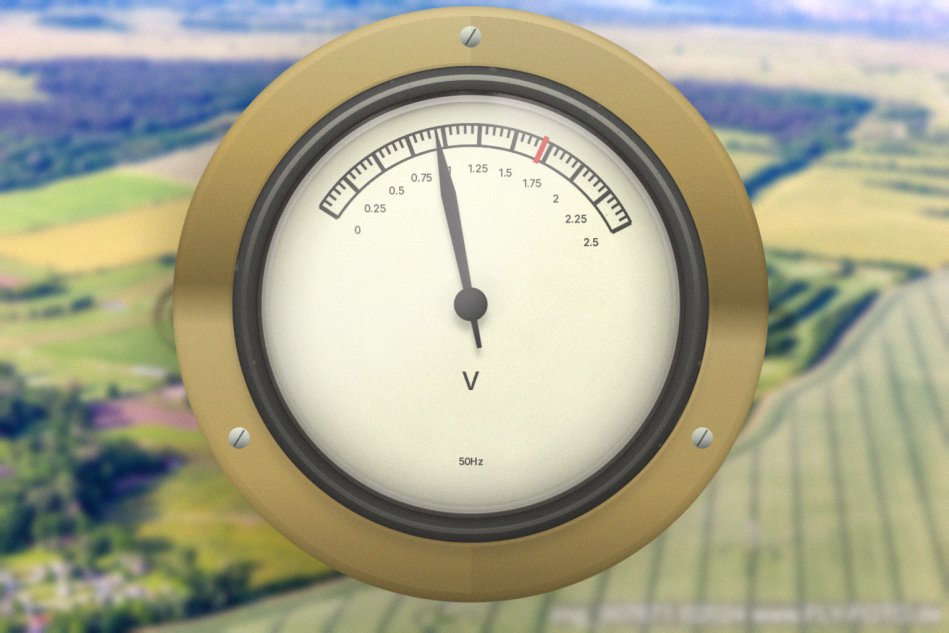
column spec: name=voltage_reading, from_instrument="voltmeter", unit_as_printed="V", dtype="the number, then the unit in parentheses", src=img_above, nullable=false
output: 0.95 (V)
